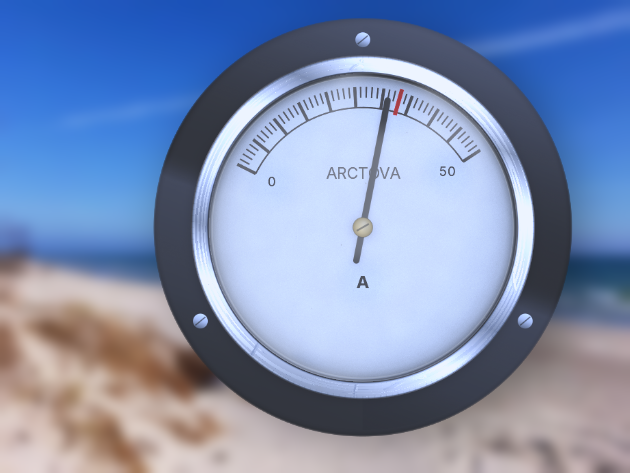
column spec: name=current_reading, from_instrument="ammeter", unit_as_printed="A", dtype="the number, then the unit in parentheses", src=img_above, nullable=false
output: 31 (A)
